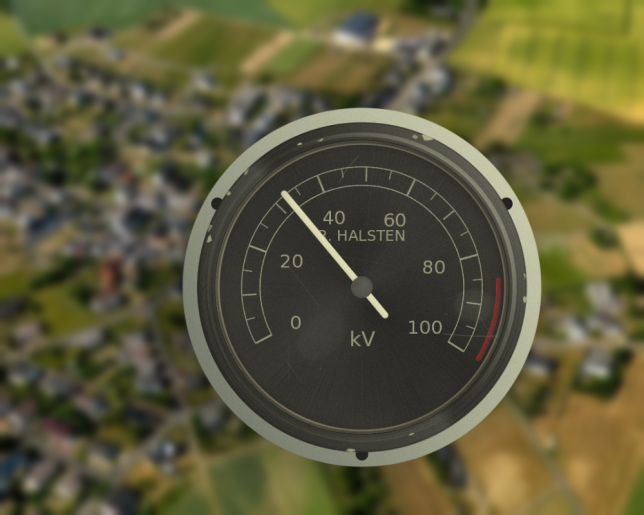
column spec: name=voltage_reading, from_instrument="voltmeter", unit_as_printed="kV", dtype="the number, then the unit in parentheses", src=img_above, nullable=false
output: 32.5 (kV)
